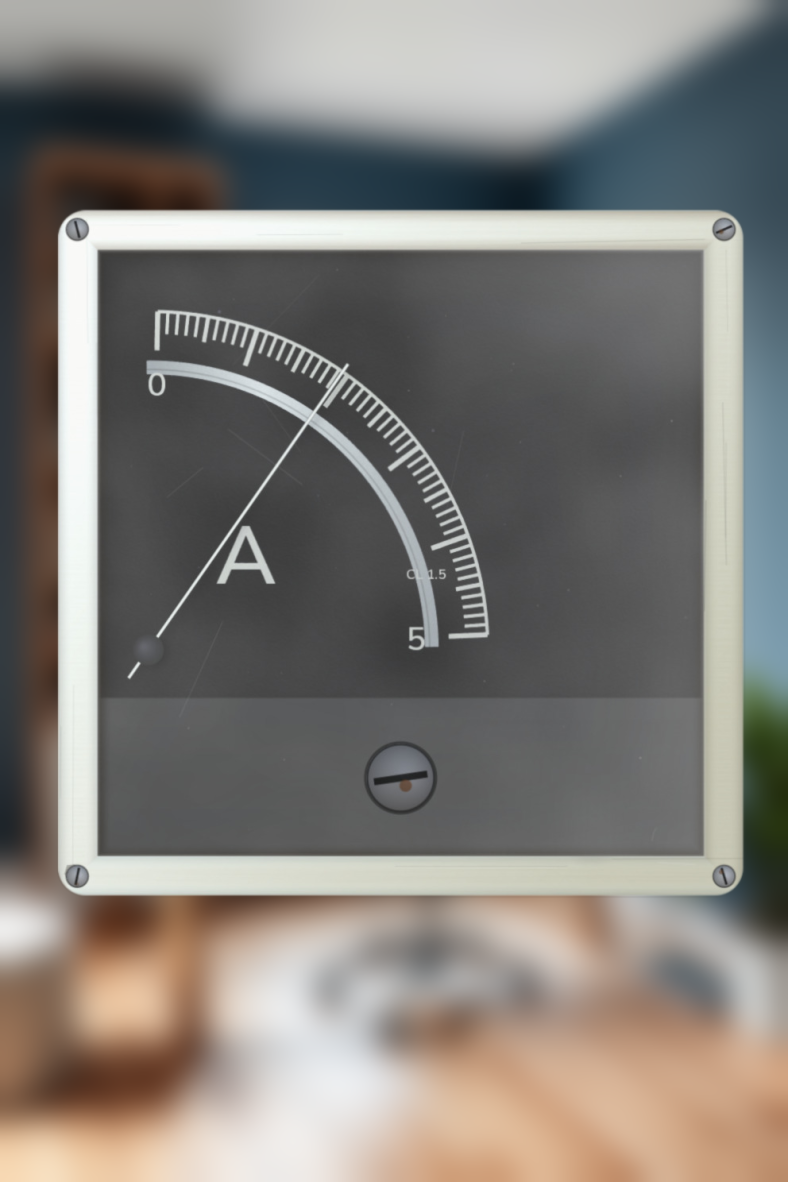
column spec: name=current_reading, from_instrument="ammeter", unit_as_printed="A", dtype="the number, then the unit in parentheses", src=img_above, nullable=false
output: 1.95 (A)
